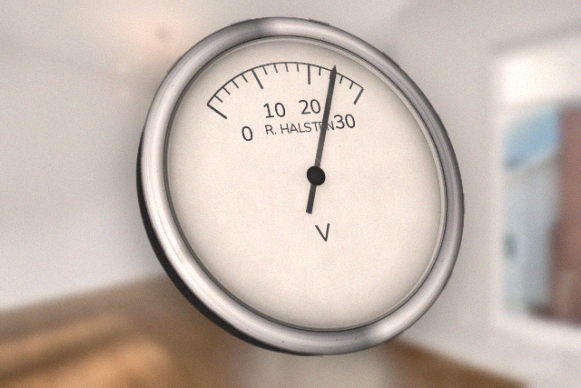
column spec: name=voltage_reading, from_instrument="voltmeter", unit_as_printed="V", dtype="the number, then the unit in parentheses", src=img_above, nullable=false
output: 24 (V)
